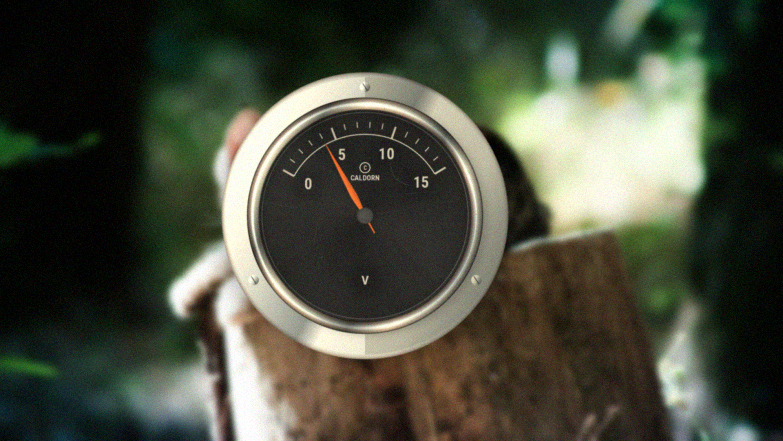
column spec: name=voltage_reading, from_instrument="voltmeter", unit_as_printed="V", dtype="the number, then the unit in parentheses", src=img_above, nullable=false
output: 4 (V)
